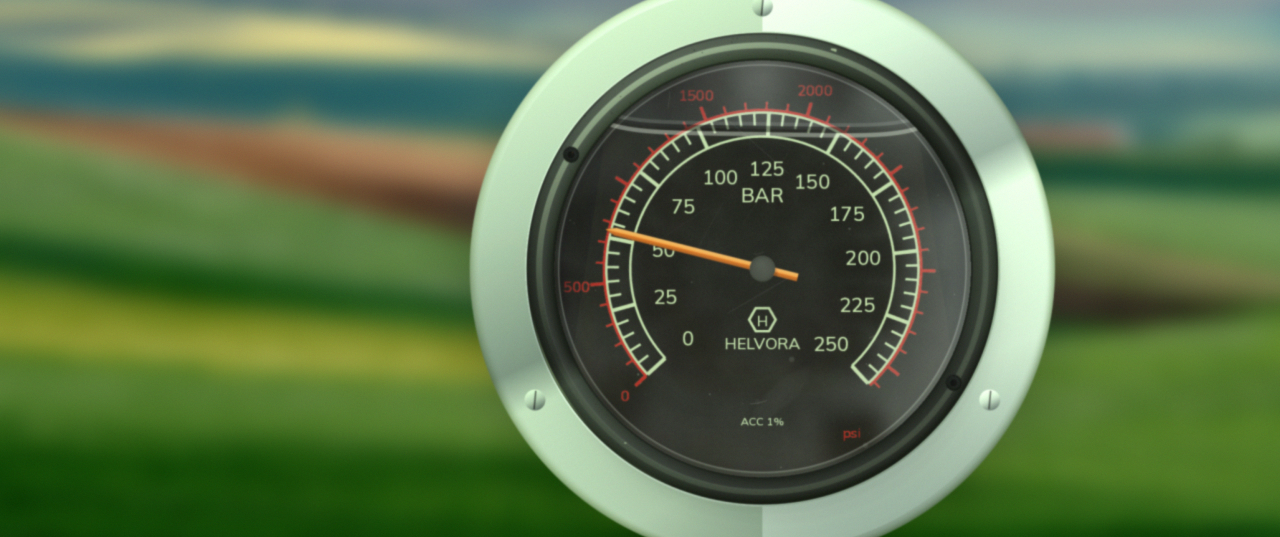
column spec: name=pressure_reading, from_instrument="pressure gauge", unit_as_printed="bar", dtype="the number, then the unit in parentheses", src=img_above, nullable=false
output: 52.5 (bar)
